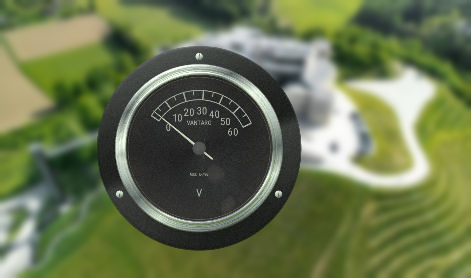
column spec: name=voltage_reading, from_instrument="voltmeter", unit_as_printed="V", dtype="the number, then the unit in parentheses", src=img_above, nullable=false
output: 2.5 (V)
